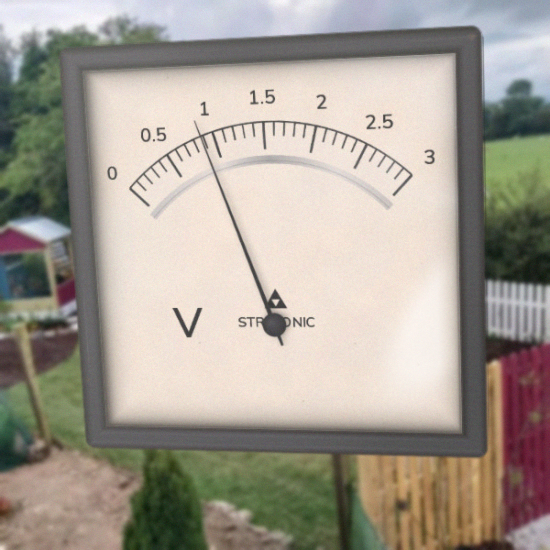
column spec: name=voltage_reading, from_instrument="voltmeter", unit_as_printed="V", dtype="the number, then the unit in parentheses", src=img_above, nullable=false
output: 0.9 (V)
